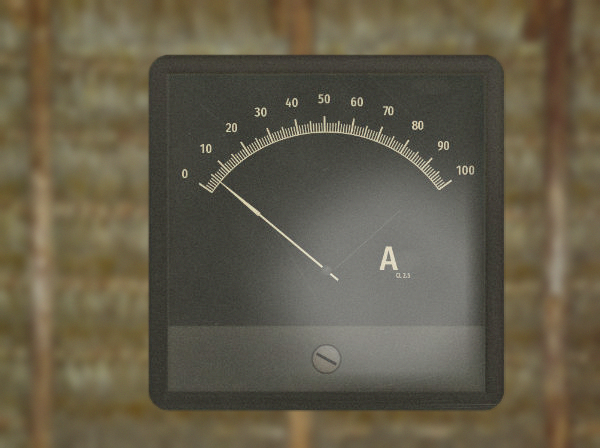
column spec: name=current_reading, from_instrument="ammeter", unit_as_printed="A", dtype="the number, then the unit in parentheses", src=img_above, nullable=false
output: 5 (A)
